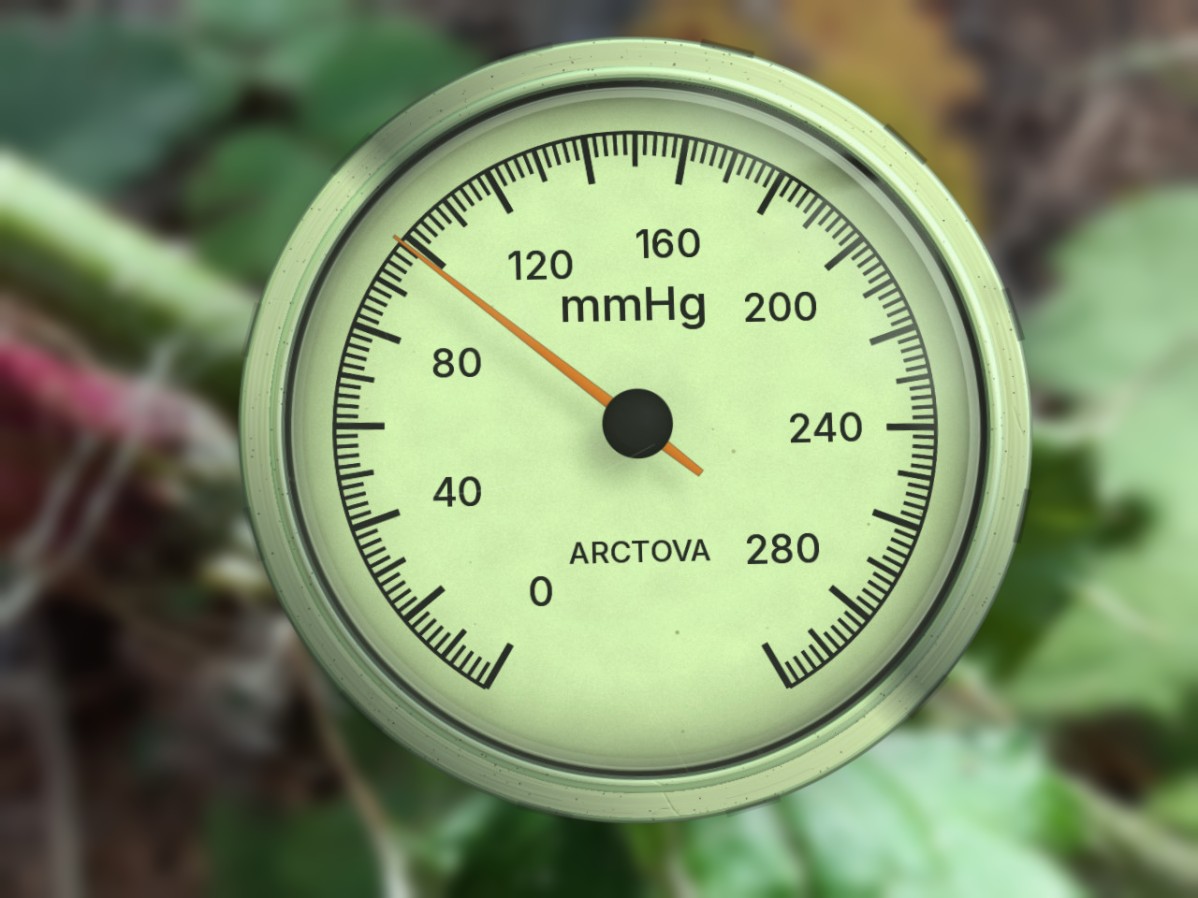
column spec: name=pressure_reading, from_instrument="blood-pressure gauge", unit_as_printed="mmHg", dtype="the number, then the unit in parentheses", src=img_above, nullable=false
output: 98 (mmHg)
